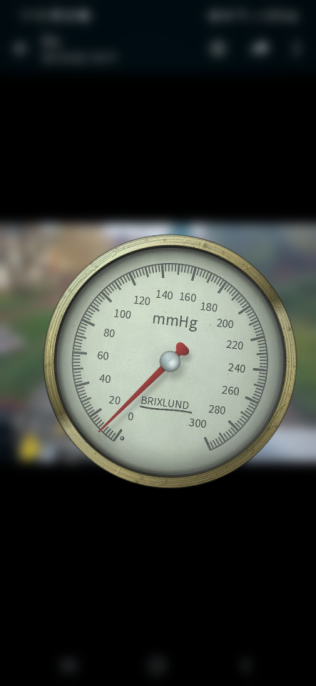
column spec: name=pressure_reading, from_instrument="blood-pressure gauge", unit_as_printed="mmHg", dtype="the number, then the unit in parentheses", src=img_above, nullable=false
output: 10 (mmHg)
